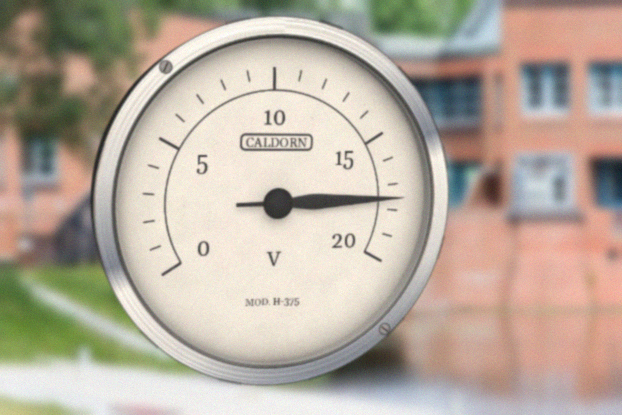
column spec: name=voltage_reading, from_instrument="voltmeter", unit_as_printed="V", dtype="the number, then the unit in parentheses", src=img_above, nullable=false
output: 17.5 (V)
